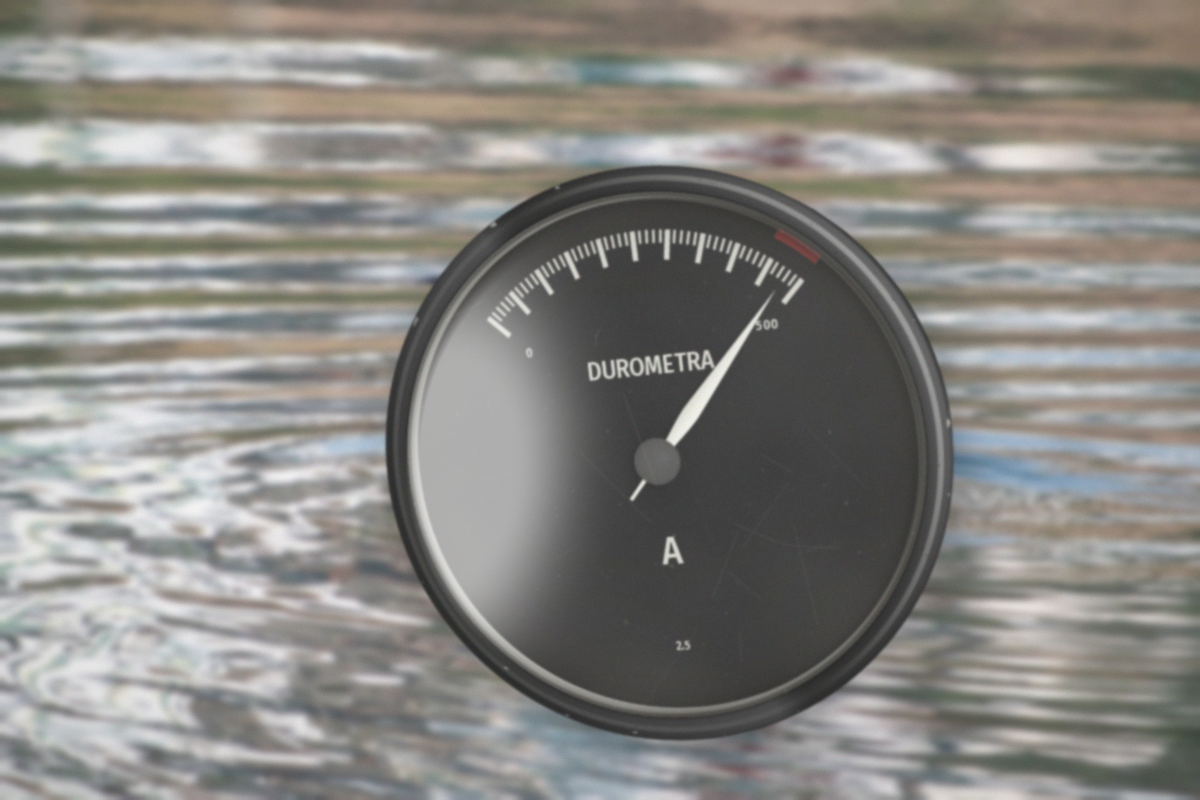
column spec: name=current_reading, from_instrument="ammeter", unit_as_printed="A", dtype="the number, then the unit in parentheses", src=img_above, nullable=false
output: 480 (A)
